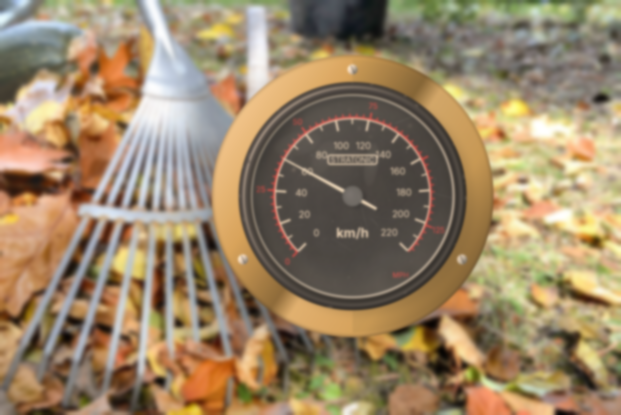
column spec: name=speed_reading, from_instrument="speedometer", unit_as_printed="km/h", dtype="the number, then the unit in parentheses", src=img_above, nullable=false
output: 60 (km/h)
